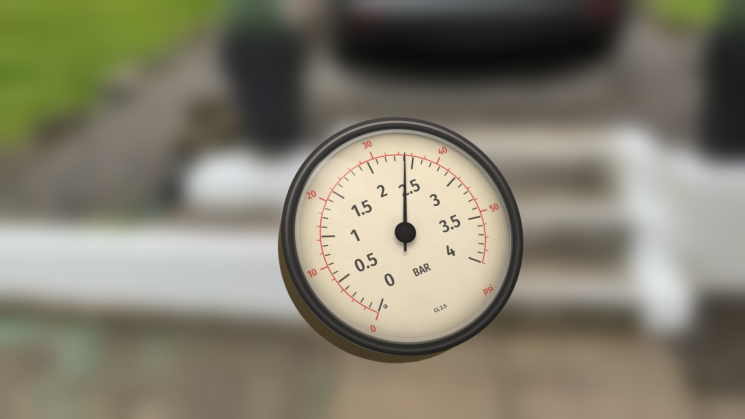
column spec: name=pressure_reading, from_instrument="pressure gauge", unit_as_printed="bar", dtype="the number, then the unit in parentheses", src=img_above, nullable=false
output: 2.4 (bar)
